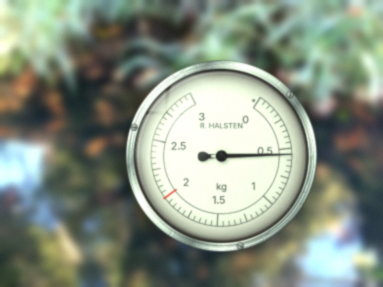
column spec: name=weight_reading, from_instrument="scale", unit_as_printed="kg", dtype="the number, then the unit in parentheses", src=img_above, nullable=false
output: 0.55 (kg)
